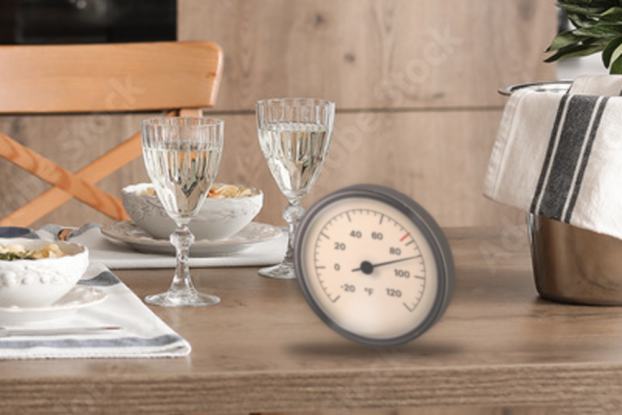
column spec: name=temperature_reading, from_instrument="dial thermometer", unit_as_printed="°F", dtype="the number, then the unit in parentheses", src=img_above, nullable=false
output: 88 (°F)
